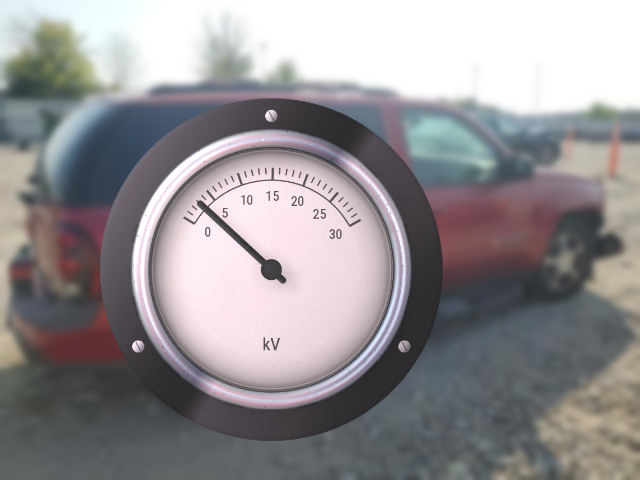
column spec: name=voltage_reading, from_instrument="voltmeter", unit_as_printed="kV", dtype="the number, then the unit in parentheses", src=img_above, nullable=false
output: 3 (kV)
